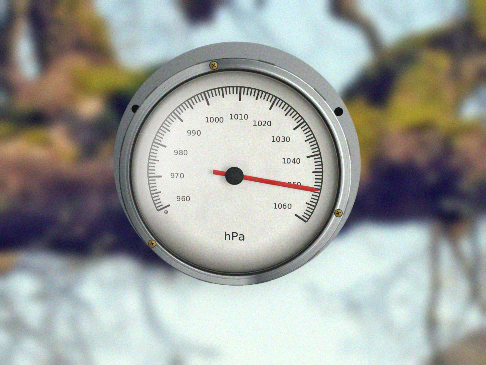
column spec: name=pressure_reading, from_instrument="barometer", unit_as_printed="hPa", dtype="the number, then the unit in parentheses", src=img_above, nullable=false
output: 1050 (hPa)
